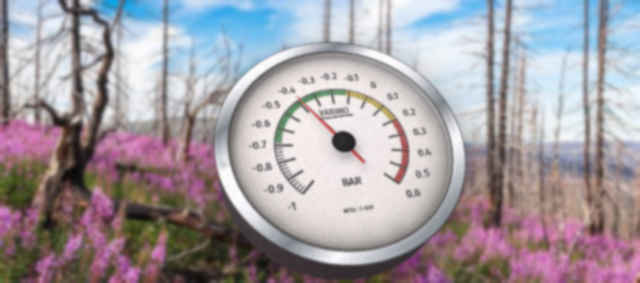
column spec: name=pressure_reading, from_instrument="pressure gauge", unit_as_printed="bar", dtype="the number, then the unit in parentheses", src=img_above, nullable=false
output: -0.4 (bar)
